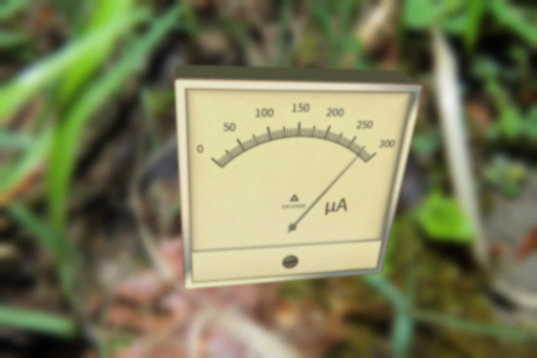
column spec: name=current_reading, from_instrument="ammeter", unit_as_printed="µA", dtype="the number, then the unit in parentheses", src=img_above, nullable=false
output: 275 (µA)
